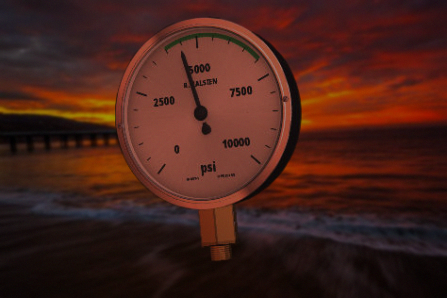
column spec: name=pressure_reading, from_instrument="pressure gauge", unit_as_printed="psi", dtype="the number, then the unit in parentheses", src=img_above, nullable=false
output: 4500 (psi)
